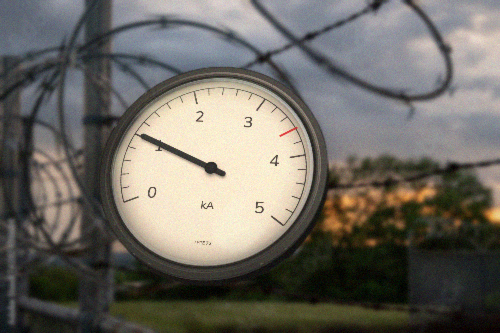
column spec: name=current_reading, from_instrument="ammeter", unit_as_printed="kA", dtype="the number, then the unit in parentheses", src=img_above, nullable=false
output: 1 (kA)
